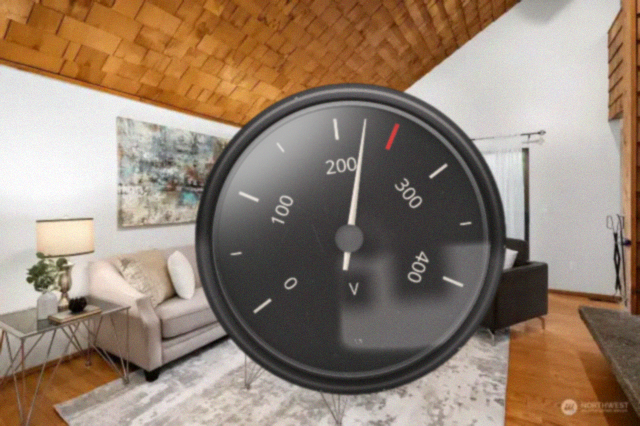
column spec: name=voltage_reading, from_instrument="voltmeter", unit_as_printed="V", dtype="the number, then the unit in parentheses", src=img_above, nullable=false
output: 225 (V)
